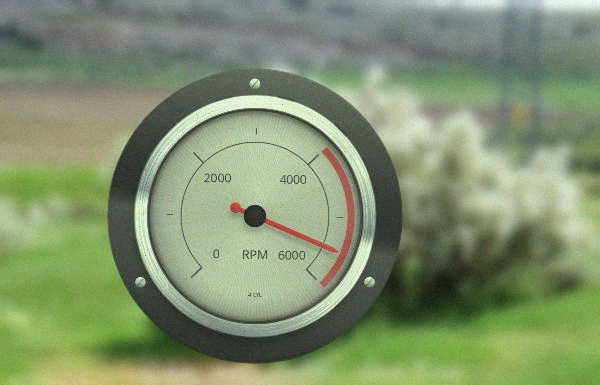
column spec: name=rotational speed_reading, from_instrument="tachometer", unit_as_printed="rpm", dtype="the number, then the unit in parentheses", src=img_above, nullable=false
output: 5500 (rpm)
